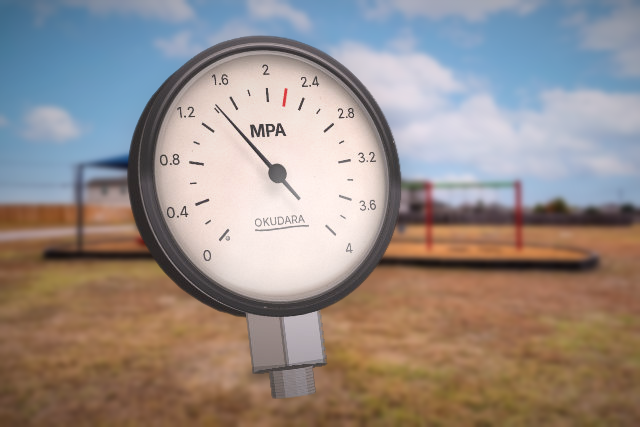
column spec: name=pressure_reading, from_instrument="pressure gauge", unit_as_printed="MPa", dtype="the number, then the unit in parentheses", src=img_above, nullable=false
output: 1.4 (MPa)
